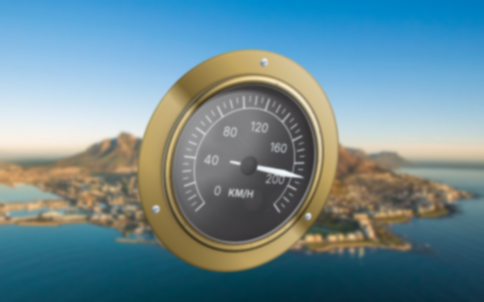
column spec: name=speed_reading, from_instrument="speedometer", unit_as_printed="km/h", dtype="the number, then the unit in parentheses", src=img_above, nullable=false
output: 190 (km/h)
